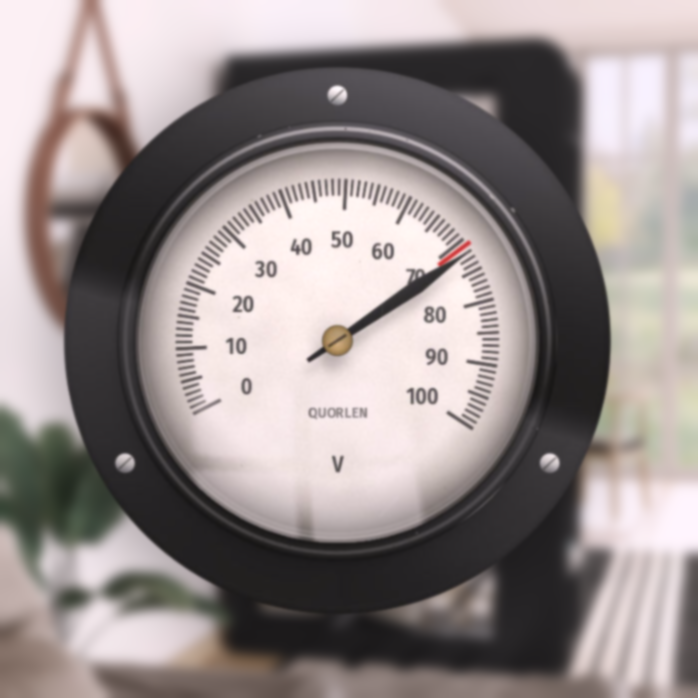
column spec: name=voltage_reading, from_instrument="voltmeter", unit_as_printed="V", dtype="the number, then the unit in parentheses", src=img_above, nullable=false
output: 72 (V)
